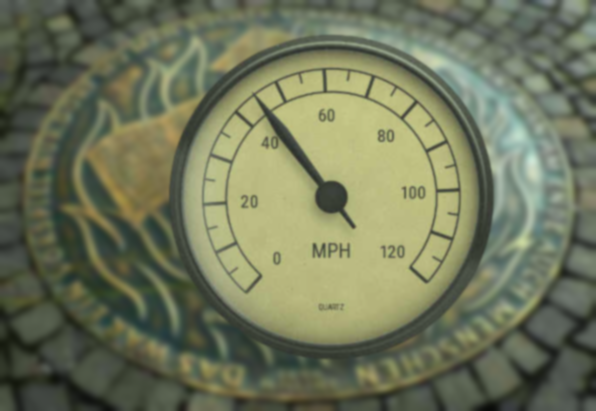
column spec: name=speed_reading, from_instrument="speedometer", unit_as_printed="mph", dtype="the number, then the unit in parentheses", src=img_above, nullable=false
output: 45 (mph)
